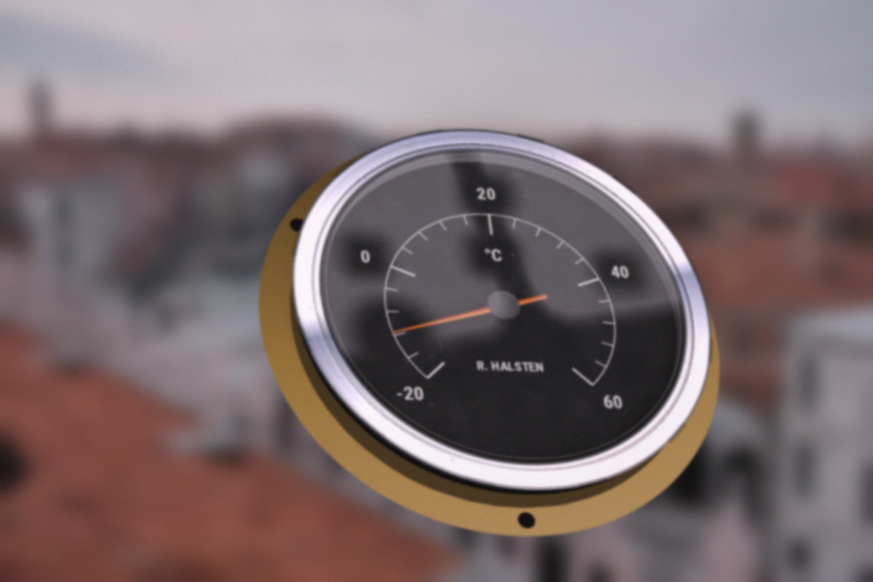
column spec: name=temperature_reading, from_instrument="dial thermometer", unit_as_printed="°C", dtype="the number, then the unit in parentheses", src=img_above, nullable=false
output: -12 (°C)
